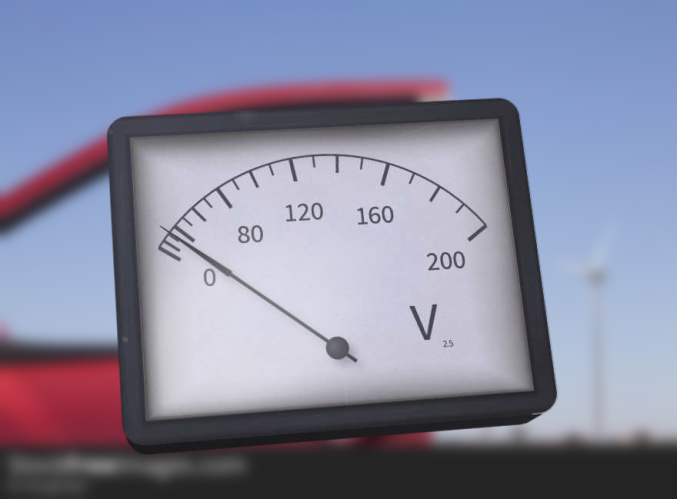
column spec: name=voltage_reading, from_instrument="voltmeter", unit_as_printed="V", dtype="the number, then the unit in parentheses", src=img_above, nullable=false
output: 30 (V)
